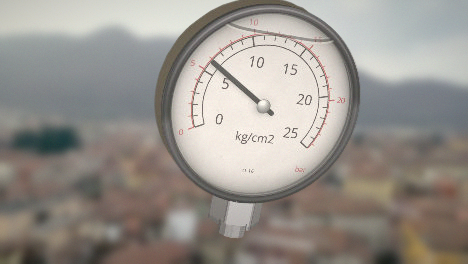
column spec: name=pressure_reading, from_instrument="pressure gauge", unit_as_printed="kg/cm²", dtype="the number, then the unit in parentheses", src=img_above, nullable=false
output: 6 (kg/cm²)
